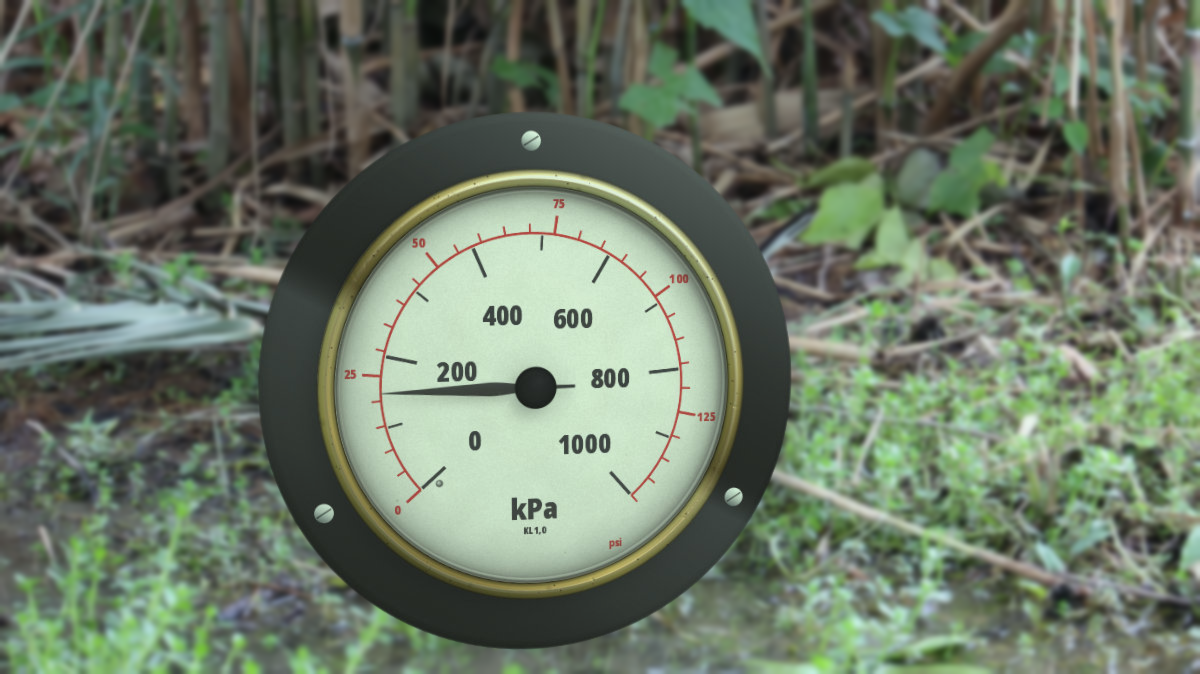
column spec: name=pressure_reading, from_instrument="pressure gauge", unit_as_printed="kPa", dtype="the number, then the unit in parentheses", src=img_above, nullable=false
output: 150 (kPa)
